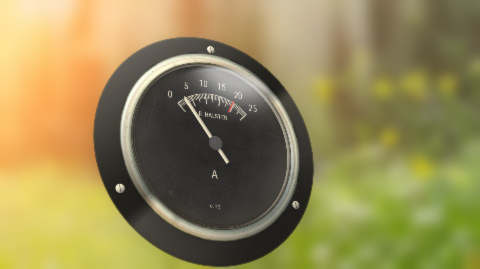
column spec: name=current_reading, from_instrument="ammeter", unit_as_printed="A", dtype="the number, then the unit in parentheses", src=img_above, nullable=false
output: 2.5 (A)
